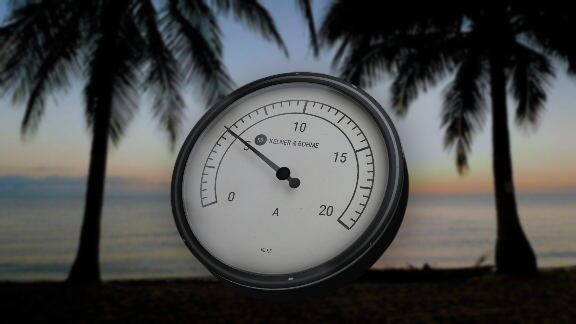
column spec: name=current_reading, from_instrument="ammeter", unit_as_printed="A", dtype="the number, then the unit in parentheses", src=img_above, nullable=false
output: 5 (A)
